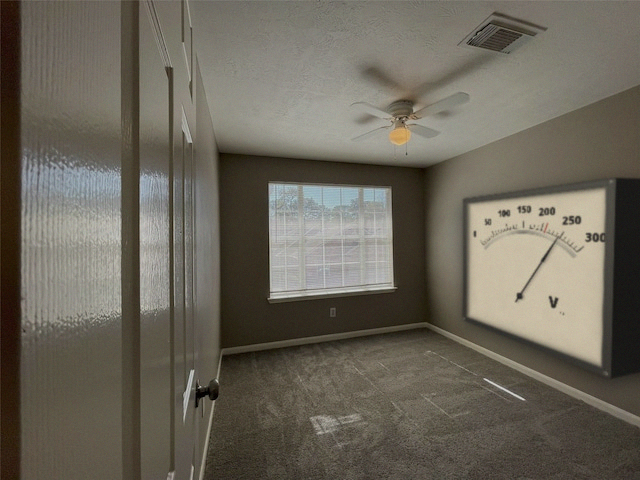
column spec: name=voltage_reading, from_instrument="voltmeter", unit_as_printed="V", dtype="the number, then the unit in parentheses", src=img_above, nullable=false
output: 250 (V)
